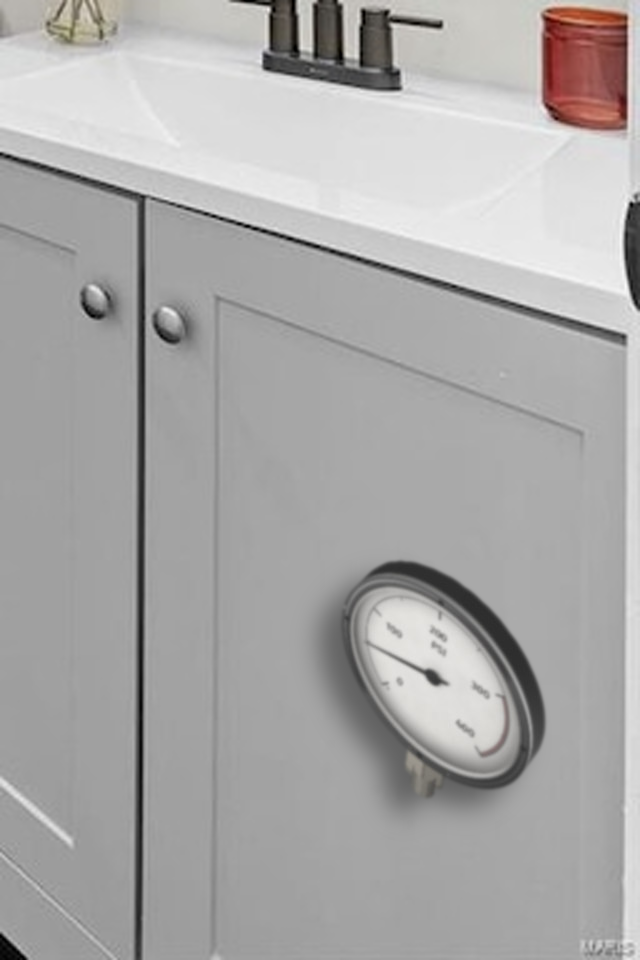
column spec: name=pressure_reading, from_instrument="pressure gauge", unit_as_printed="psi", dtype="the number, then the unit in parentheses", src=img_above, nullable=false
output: 50 (psi)
